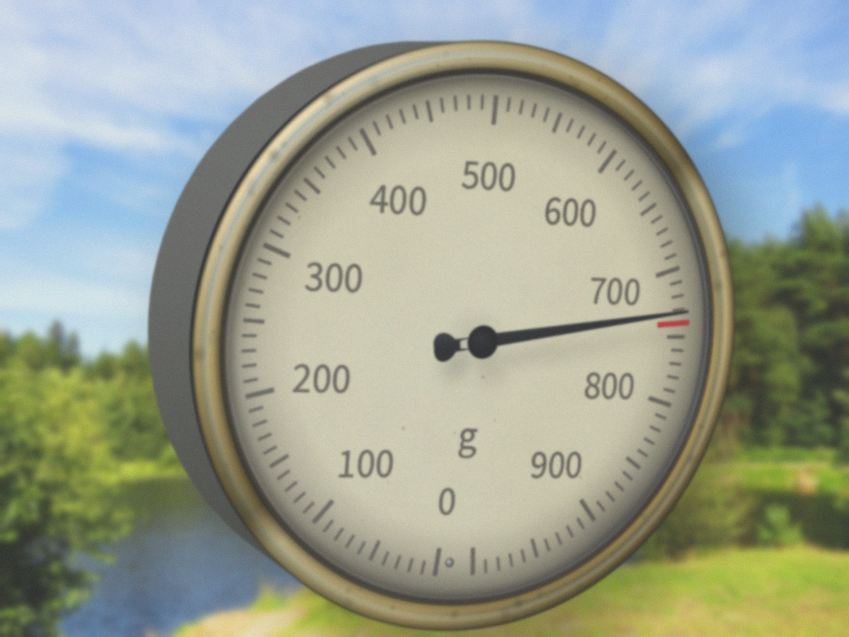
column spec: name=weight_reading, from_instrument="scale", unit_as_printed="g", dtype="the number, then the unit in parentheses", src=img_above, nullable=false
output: 730 (g)
